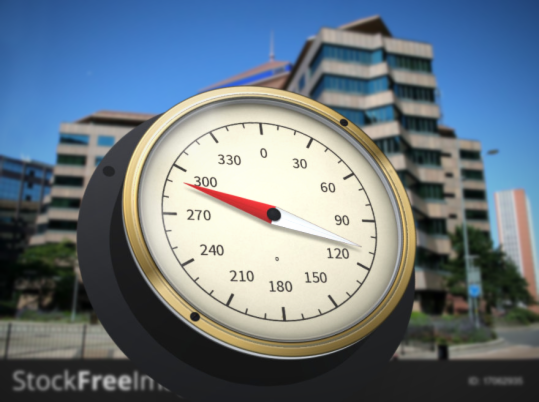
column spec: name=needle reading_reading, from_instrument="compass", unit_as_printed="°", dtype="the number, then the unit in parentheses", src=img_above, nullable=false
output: 290 (°)
